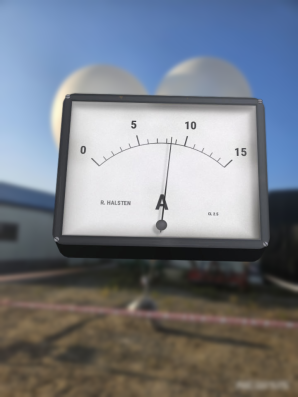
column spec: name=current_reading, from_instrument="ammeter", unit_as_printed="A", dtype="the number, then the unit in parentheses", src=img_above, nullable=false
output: 8.5 (A)
